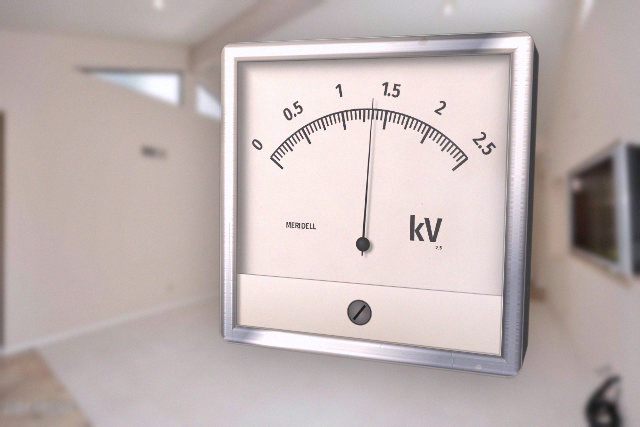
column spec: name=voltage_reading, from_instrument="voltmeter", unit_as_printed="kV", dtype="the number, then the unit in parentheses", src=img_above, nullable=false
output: 1.35 (kV)
